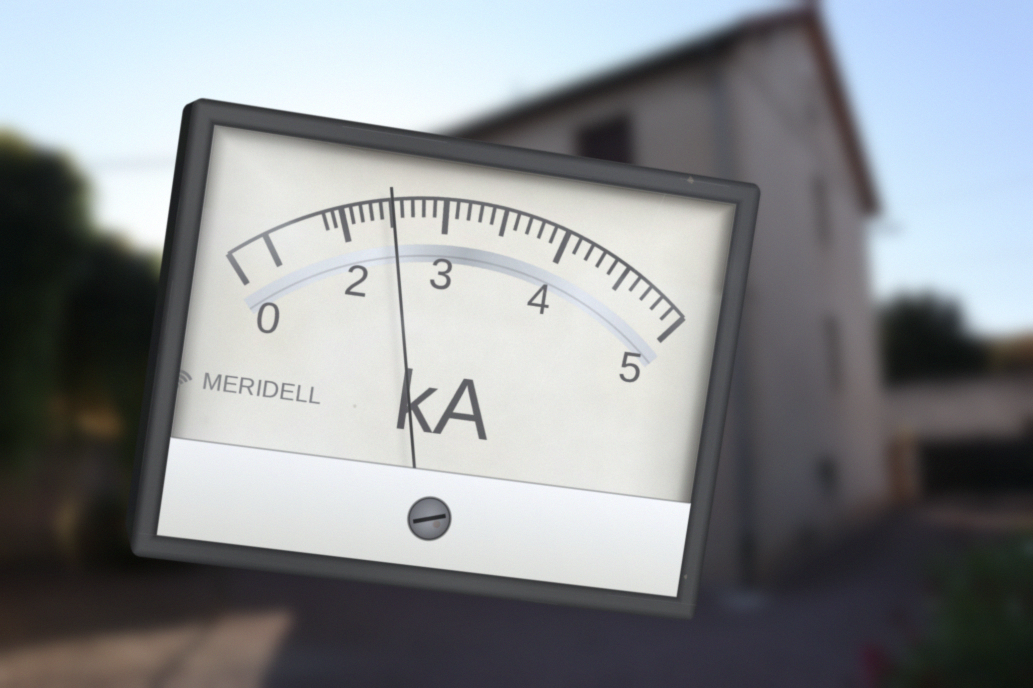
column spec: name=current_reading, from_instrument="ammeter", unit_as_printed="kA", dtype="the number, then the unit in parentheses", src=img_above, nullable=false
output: 2.5 (kA)
